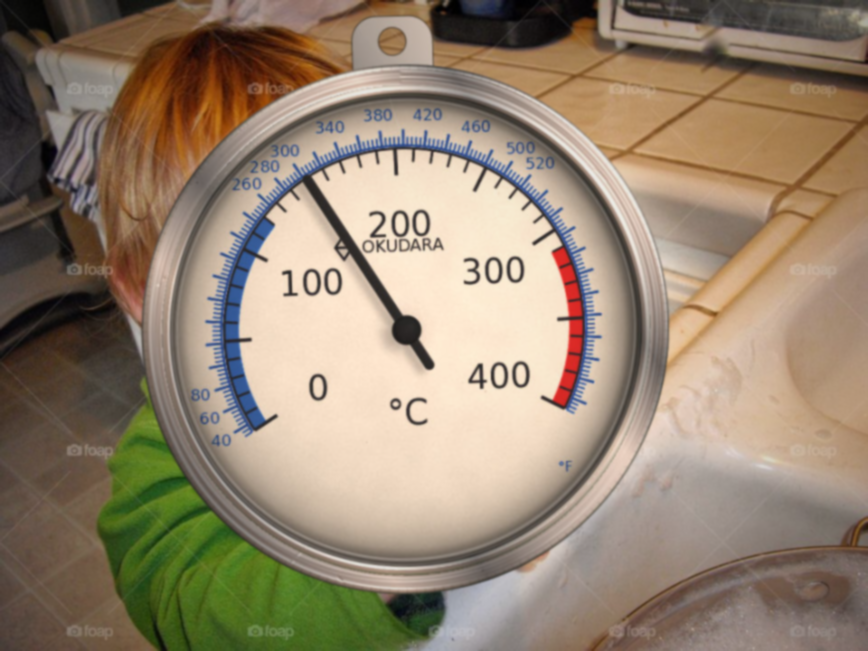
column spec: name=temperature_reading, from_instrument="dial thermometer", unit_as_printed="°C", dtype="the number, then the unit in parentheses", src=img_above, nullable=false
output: 150 (°C)
